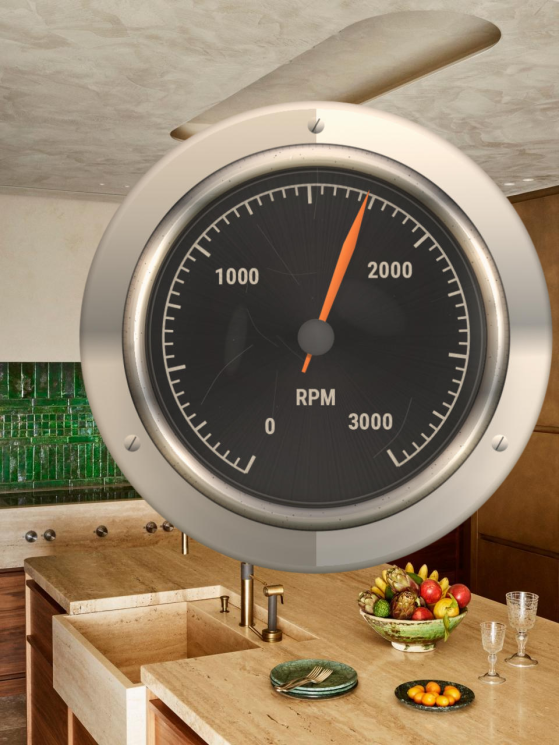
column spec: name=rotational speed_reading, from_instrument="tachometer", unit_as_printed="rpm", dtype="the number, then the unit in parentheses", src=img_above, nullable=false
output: 1725 (rpm)
